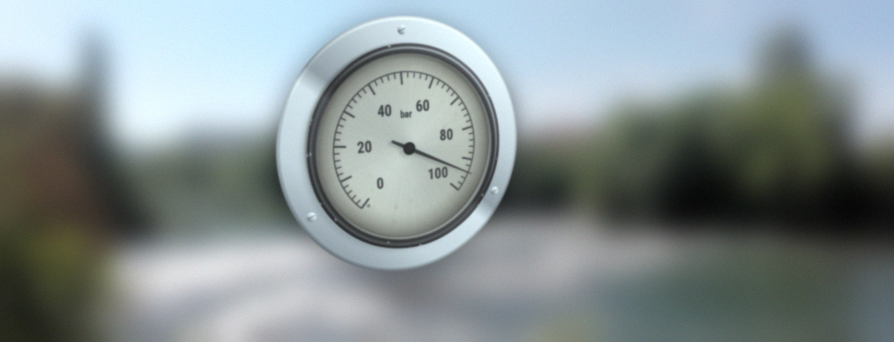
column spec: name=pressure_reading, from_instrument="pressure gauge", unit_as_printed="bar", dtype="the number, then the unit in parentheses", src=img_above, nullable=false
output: 94 (bar)
